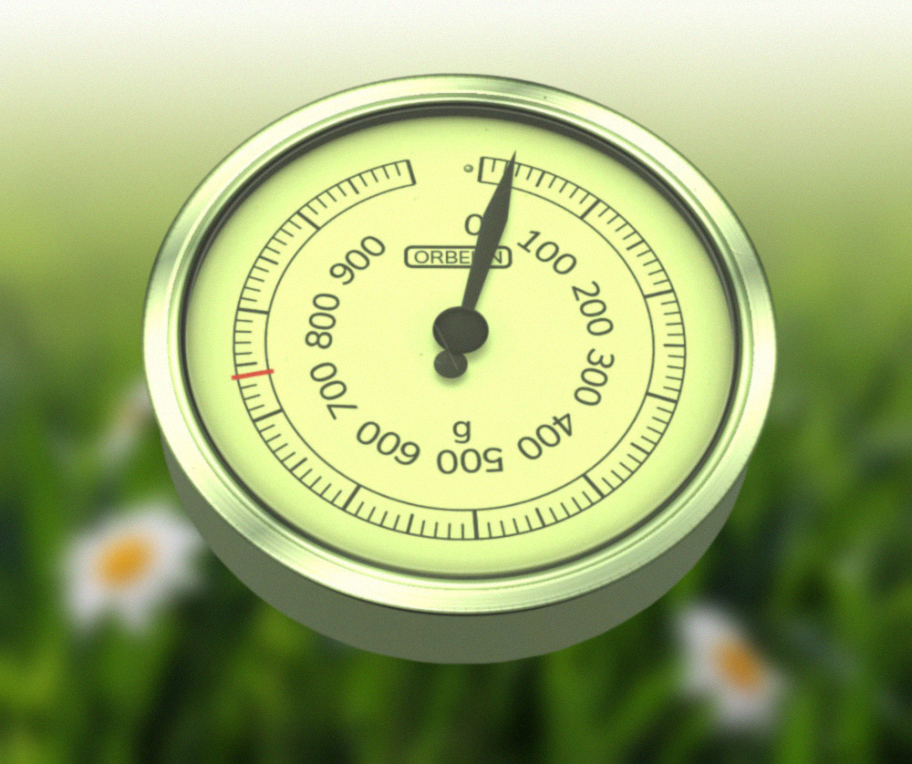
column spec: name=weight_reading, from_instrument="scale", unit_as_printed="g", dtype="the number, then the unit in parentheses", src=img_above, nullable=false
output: 25 (g)
